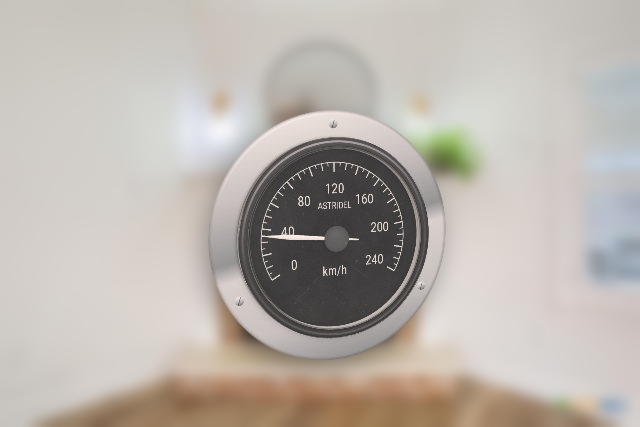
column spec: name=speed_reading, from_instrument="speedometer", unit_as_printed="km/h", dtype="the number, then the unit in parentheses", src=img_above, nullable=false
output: 35 (km/h)
